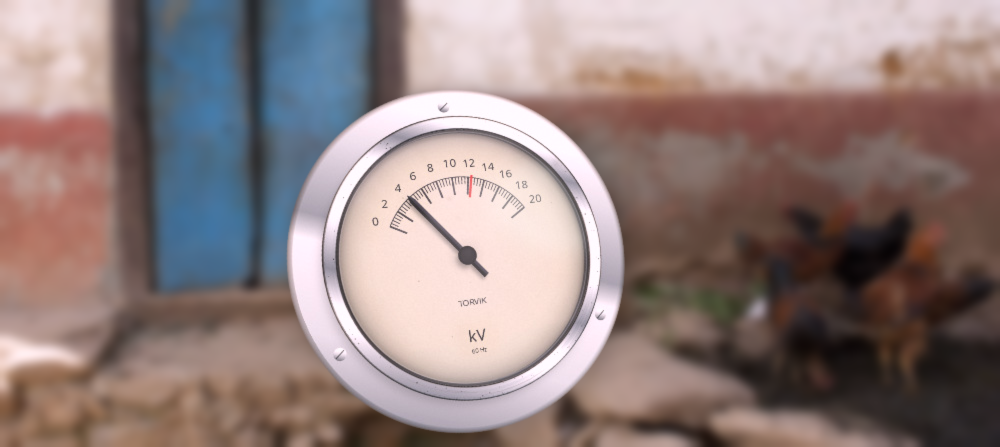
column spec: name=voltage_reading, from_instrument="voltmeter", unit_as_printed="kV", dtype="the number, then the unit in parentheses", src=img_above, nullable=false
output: 4 (kV)
